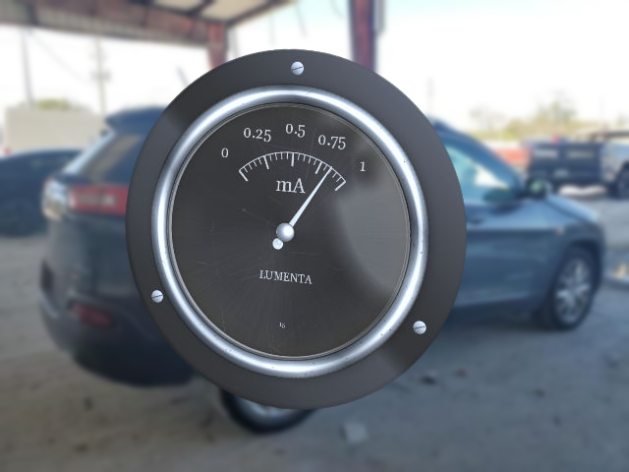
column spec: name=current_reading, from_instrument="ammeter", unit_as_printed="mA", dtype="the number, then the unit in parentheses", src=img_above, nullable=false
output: 0.85 (mA)
